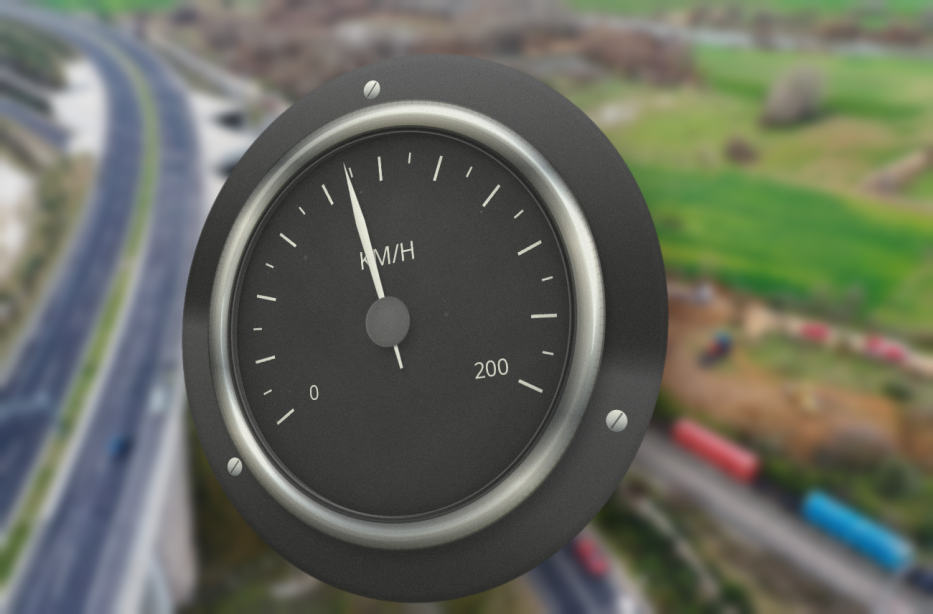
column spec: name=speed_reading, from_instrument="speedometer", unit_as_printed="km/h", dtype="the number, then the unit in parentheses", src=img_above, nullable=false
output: 90 (km/h)
